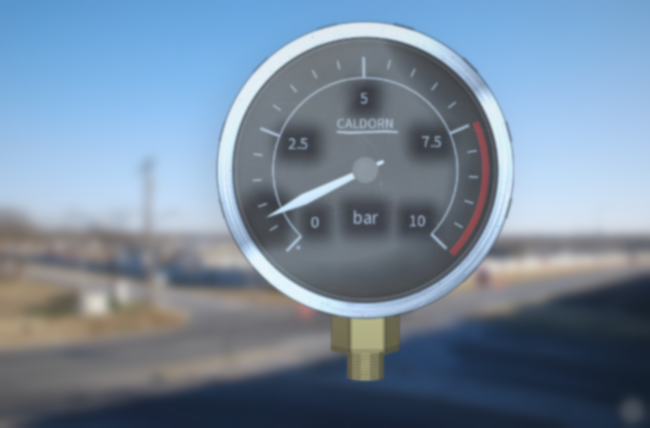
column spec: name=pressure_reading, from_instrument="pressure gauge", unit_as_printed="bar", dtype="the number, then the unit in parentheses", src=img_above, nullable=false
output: 0.75 (bar)
